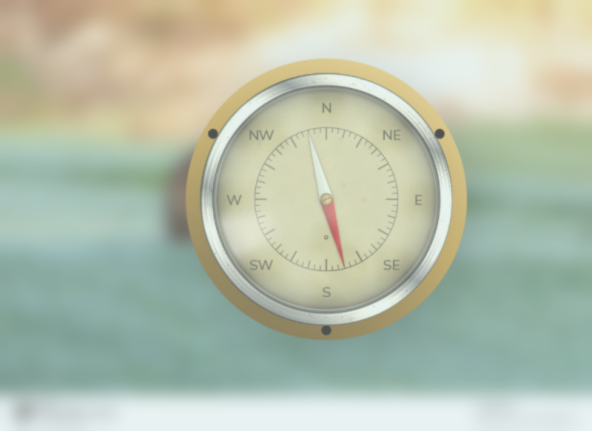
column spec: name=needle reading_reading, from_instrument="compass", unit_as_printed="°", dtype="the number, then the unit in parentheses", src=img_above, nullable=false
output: 165 (°)
